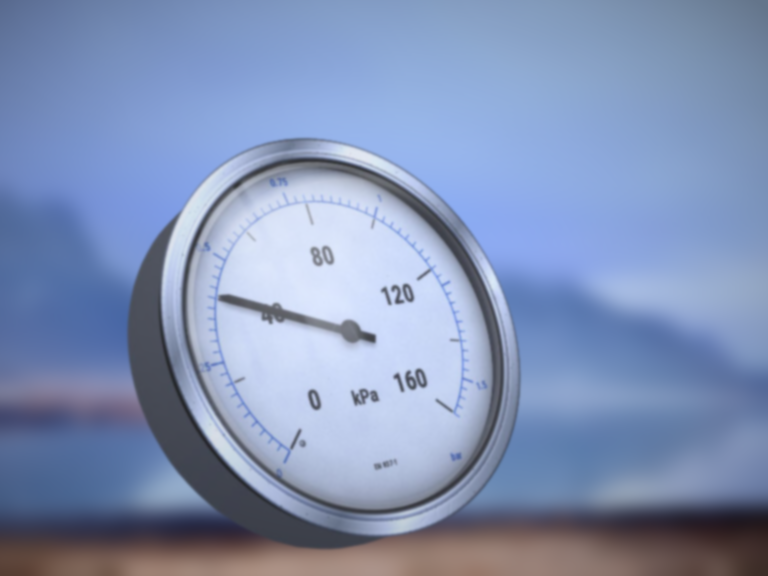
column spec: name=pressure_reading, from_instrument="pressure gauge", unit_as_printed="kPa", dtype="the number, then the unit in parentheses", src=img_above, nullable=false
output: 40 (kPa)
